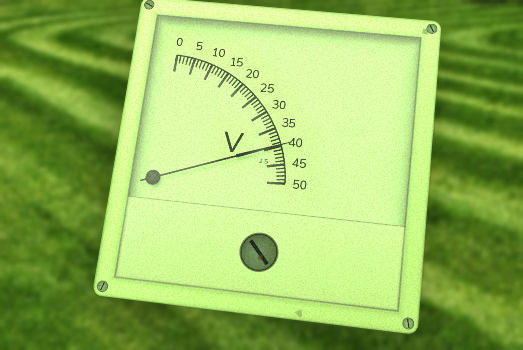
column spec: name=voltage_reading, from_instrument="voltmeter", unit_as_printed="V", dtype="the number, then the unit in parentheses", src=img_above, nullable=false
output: 40 (V)
